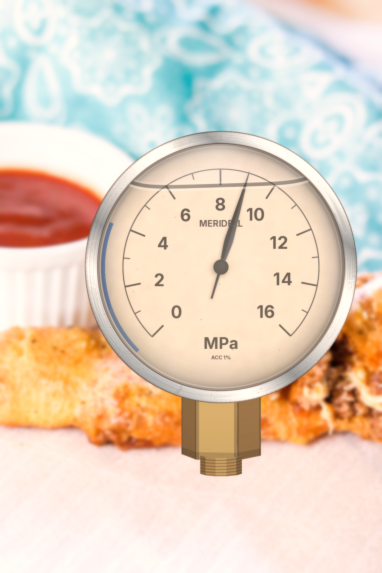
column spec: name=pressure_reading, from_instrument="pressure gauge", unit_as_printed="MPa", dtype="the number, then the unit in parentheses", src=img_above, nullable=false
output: 9 (MPa)
